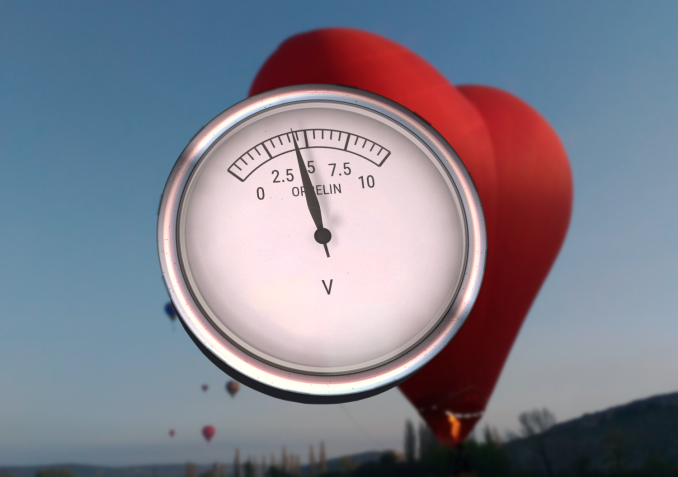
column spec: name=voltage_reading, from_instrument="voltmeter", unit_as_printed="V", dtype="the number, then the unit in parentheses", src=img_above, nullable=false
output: 4.25 (V)
